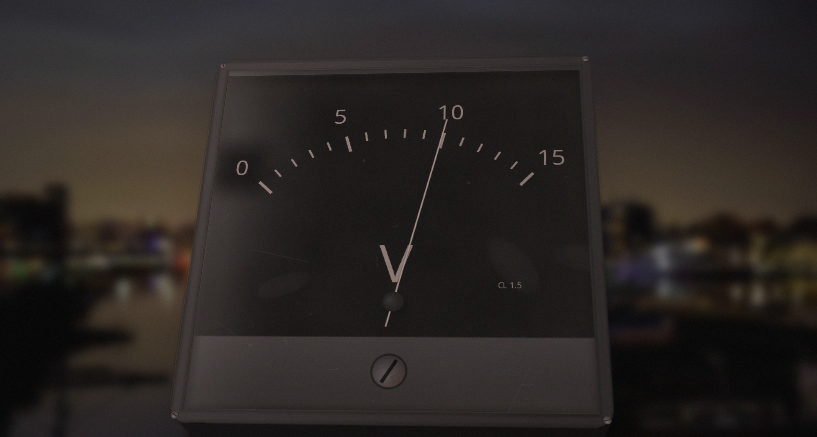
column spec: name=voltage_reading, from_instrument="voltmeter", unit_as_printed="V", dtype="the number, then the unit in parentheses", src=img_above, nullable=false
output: 10 (V)
